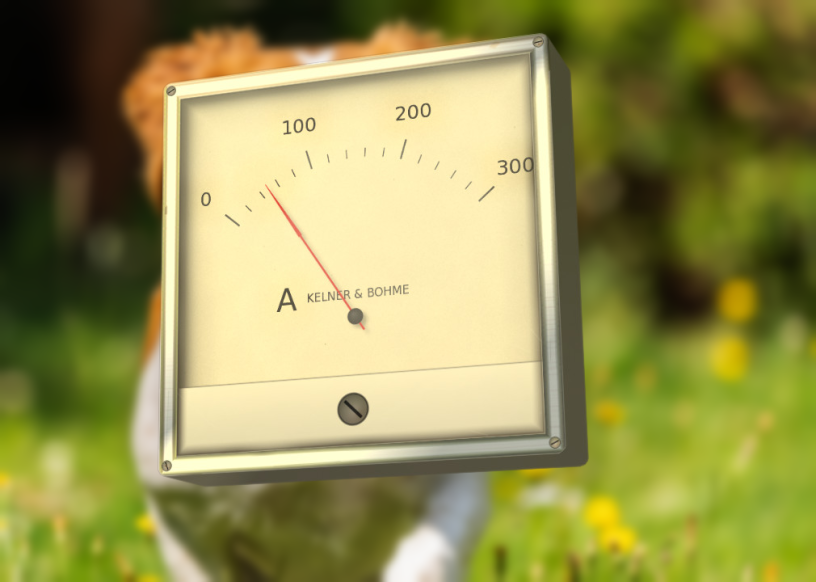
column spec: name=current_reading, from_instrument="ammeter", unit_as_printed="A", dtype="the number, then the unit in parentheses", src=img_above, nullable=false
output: 50 (A)
